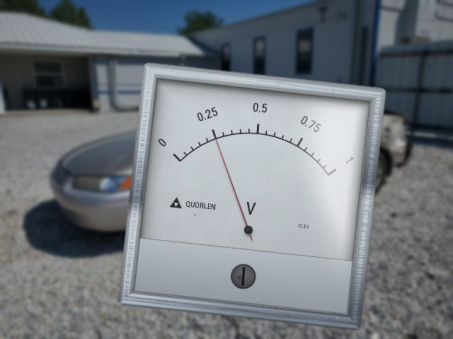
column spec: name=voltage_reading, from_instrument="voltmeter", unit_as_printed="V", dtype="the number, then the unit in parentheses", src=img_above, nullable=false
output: 0.25 (V)
